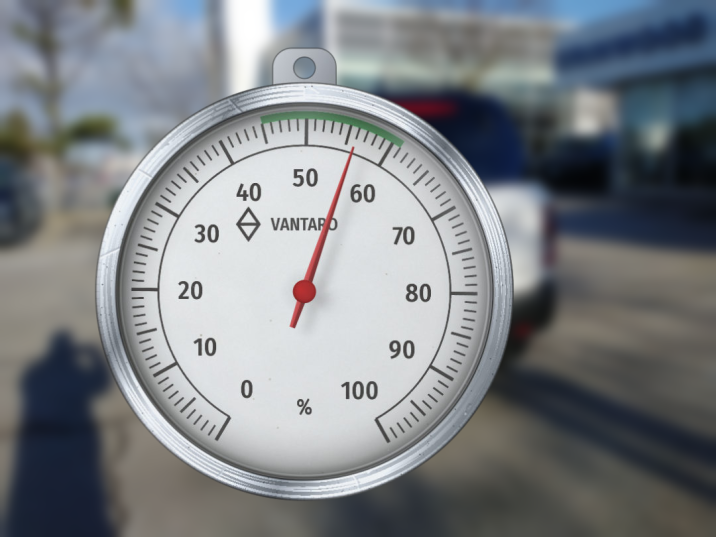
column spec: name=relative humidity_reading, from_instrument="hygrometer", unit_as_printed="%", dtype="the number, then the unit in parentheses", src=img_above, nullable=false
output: 56 (%)
